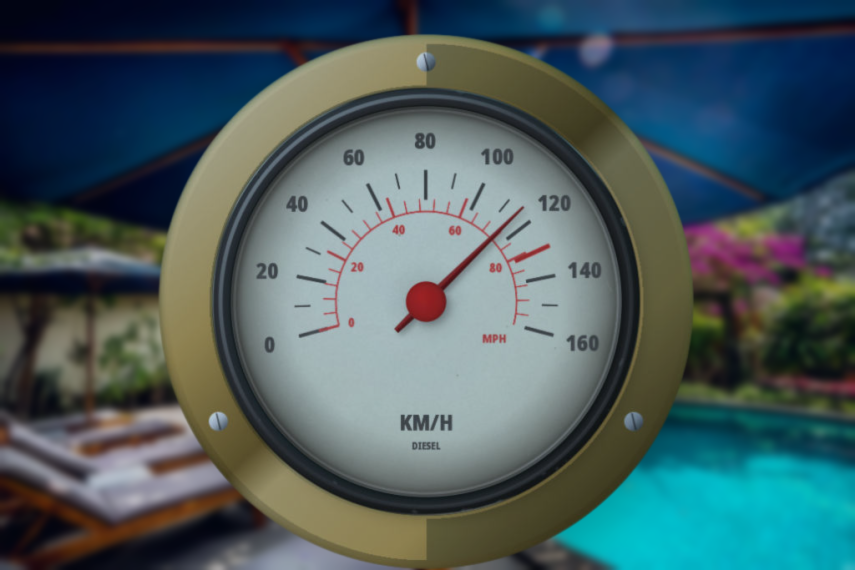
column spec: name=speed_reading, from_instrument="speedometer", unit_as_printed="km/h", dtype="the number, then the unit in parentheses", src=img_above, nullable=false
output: 115 (km/h)
